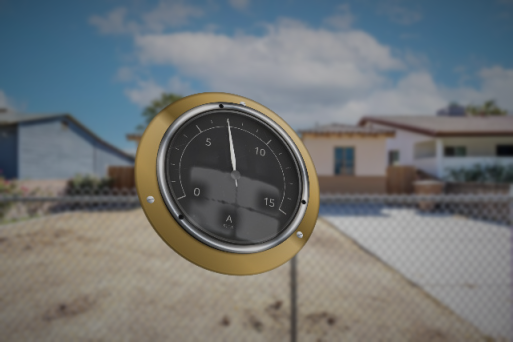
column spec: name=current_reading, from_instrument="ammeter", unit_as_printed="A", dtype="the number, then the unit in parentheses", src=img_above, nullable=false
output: 7 (A)
